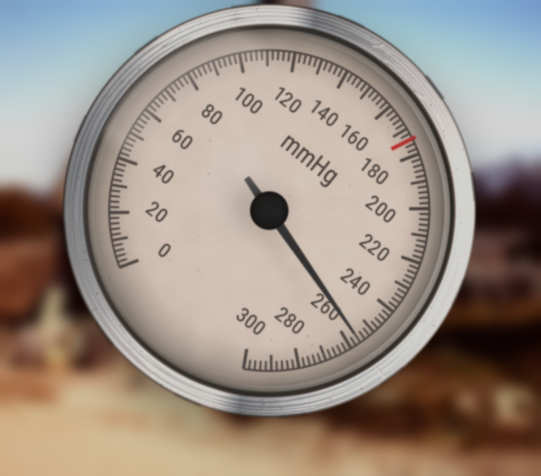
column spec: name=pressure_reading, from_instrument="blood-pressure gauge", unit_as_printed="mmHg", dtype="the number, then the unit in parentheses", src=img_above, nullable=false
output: 256 (mmHg)
